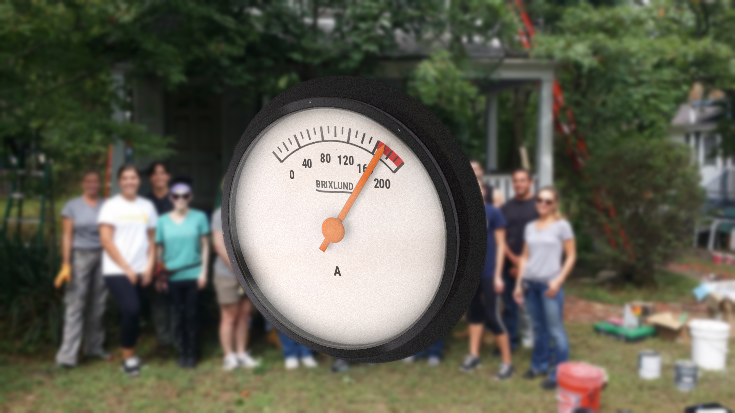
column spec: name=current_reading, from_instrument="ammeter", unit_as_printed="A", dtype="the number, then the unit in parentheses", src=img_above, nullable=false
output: 170 (A)
